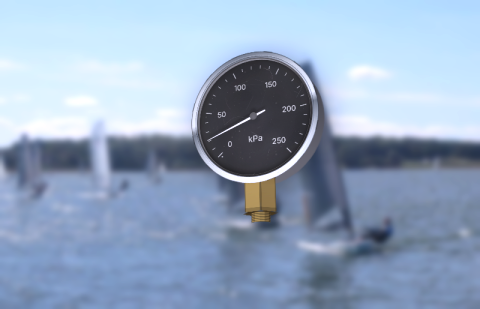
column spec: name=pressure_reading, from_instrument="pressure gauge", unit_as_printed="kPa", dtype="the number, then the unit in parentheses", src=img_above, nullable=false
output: 20 (kPa)
